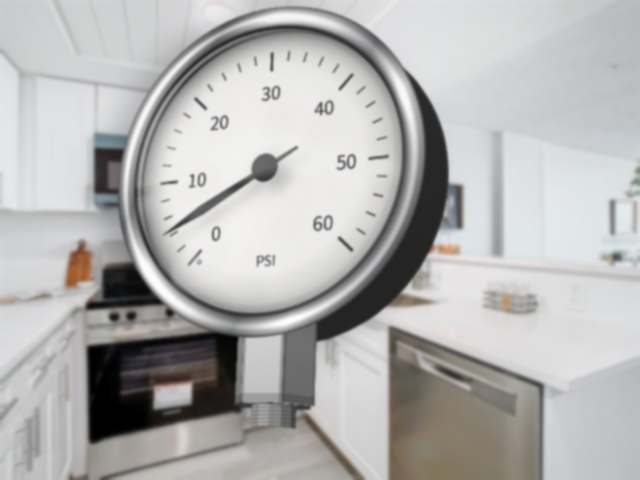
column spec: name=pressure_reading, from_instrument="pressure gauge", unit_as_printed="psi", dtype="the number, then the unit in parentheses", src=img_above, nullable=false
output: 4 (psi)
